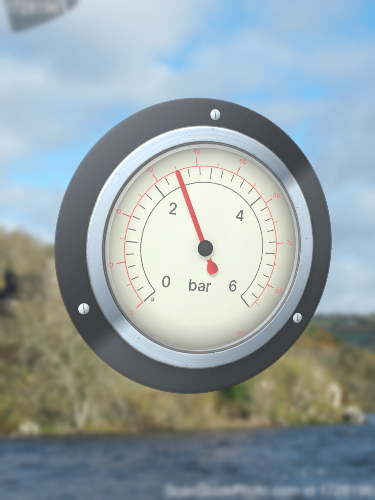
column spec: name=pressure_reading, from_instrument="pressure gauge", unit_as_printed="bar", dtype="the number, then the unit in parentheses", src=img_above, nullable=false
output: 2.4 (bar)
